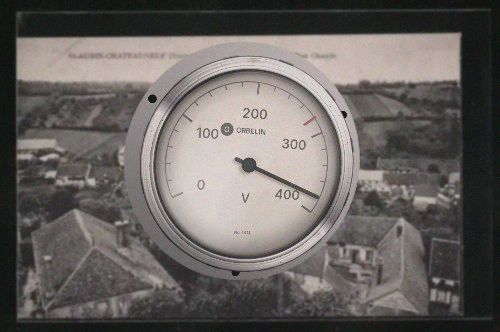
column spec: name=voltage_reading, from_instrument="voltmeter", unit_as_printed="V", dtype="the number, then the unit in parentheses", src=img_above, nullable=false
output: 380 (V)
